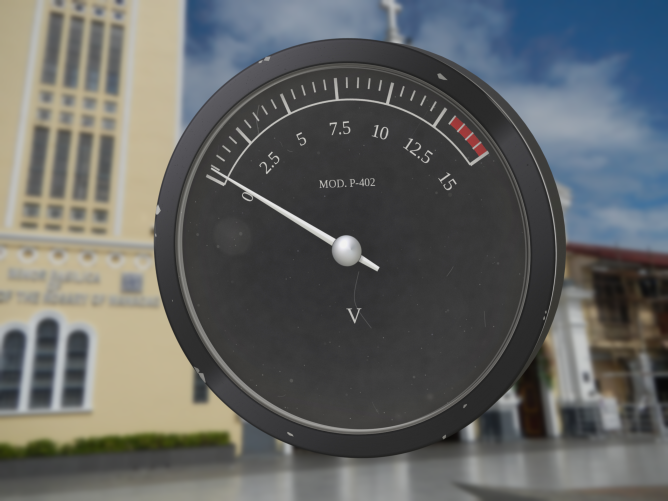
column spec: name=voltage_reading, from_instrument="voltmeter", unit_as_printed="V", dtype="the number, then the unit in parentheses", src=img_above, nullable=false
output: 0.5 (V)
